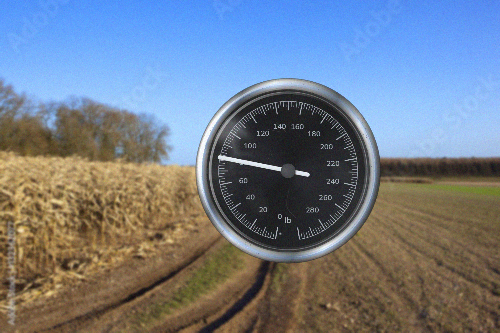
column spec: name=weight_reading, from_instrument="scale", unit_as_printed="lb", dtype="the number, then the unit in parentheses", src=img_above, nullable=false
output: 80 (lb)
